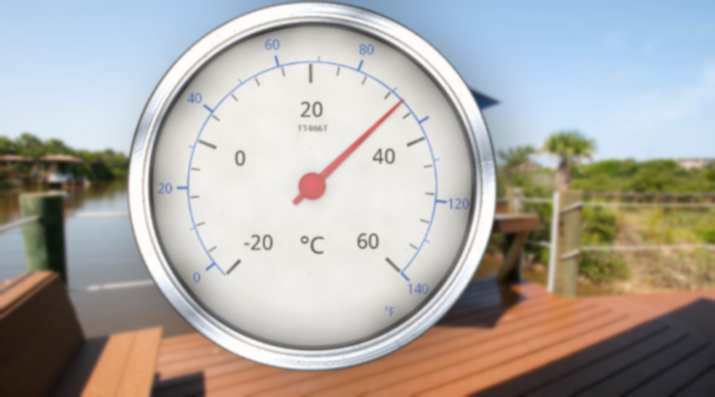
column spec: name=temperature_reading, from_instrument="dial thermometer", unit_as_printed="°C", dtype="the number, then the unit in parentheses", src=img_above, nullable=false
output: 34 (°C)
